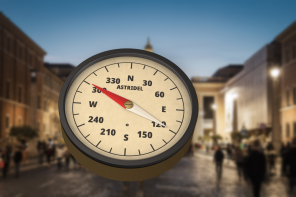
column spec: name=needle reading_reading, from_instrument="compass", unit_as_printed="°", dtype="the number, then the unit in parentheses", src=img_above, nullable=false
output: 300 (°)
